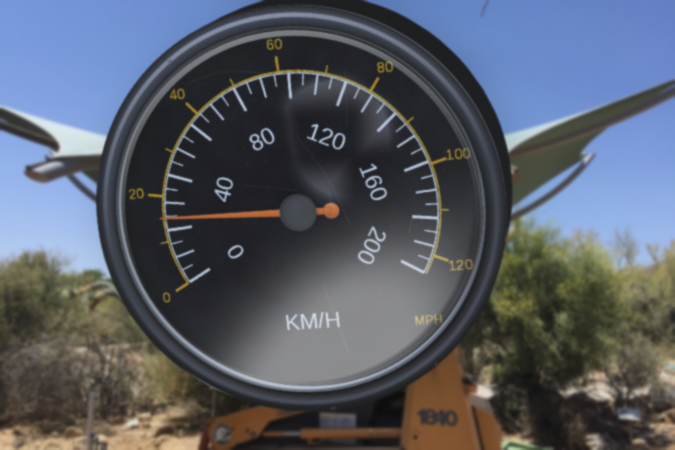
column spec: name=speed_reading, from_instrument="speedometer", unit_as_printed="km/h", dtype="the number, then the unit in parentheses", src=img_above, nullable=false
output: 25 (km/h)
